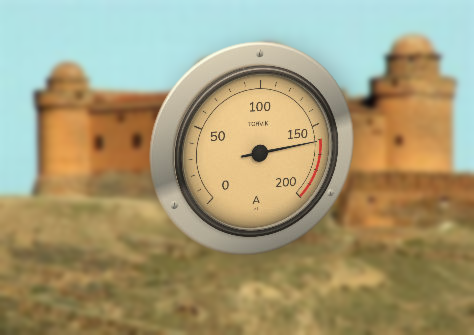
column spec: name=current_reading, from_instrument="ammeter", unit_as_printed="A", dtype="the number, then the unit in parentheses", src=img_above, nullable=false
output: 160 (A)
